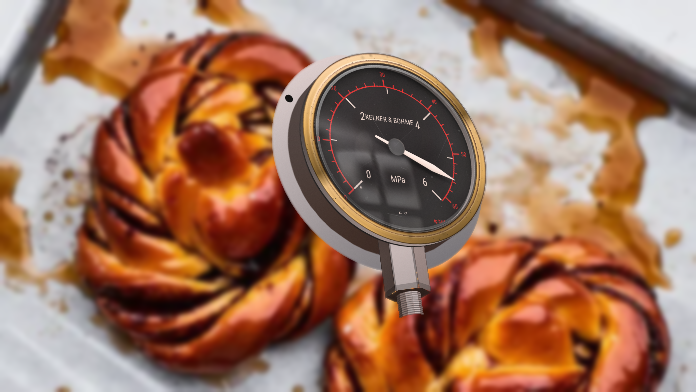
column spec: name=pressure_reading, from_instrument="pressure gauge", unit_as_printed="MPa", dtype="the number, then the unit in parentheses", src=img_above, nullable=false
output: 5.5 (MPa)
